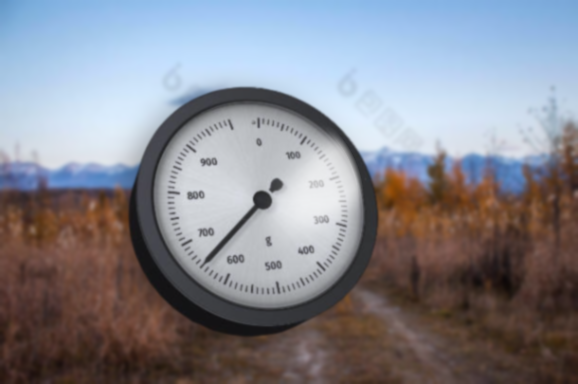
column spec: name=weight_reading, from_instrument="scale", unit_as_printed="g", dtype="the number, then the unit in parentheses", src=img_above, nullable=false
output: 650 (g)
